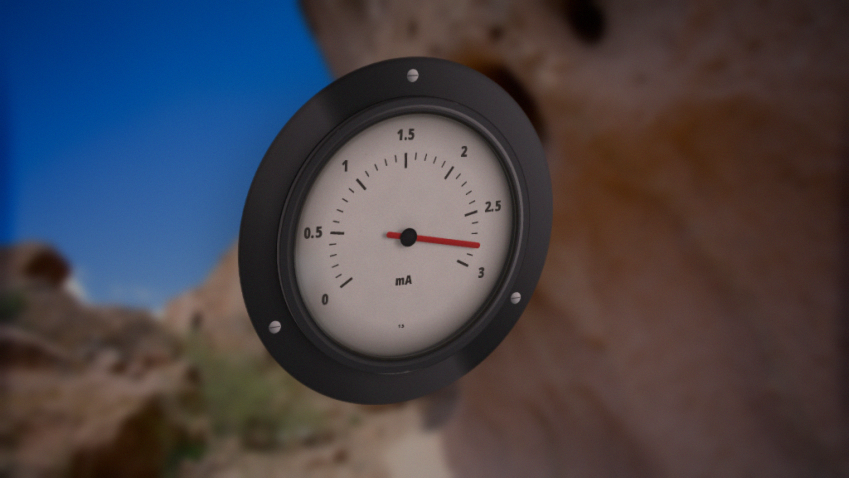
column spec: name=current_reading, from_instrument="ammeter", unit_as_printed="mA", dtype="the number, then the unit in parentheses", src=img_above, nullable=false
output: 2.8 (mA)
